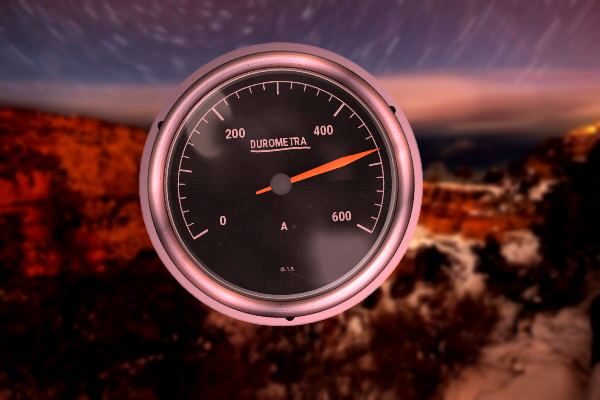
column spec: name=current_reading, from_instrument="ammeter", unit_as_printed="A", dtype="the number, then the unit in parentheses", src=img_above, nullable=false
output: 480 (A)
